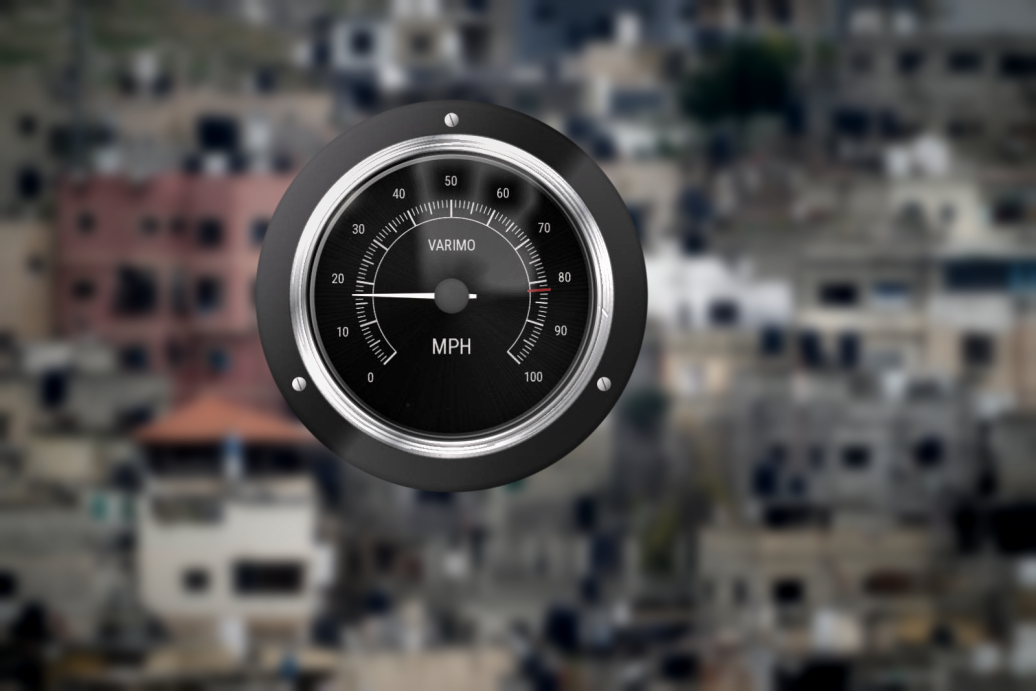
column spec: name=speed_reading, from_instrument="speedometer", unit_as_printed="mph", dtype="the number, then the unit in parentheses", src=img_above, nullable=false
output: 17 (mph)
